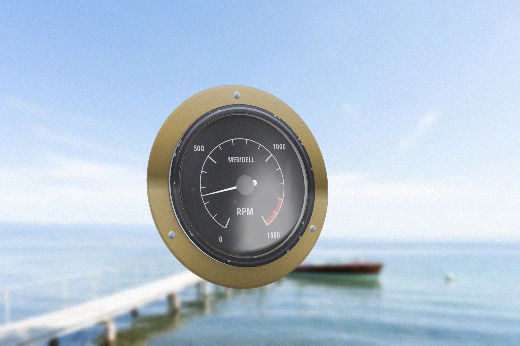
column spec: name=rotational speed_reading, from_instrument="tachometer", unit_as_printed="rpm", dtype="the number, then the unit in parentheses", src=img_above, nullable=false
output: 250 (rpm)
